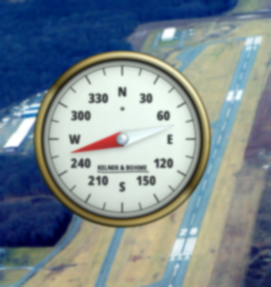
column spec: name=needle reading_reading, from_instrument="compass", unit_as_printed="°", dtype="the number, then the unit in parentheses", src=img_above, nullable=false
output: 255 (°)
